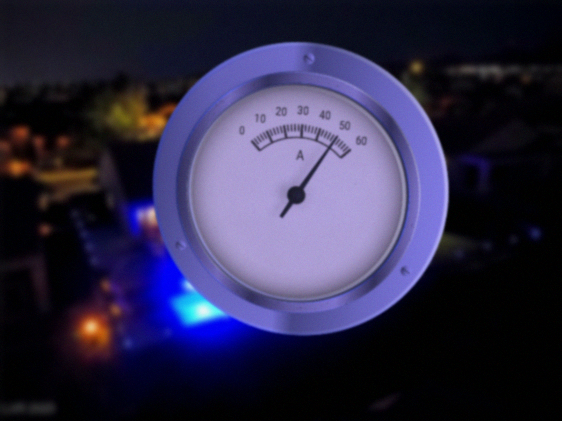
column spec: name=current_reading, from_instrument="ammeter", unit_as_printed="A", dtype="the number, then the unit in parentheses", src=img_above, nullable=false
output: 50 (A)
